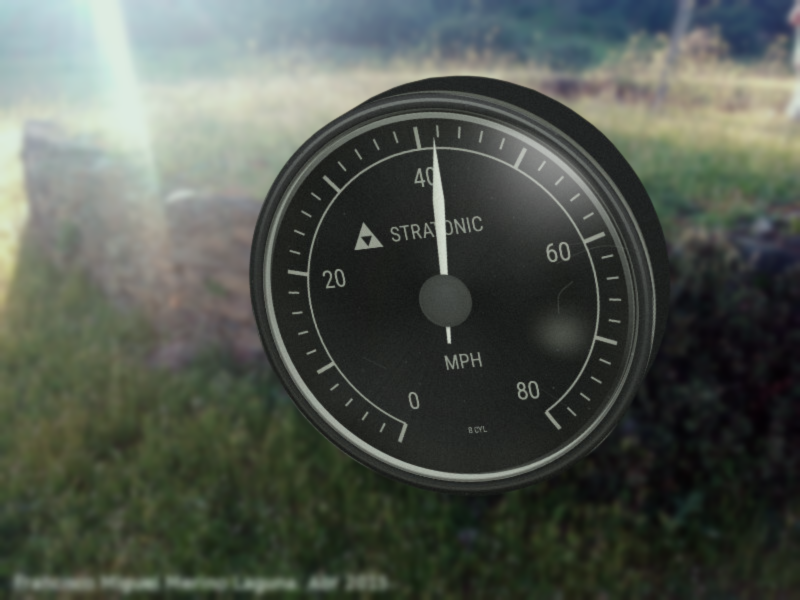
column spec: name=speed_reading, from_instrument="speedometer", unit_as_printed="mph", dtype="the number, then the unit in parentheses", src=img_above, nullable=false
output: 42 (mph)
